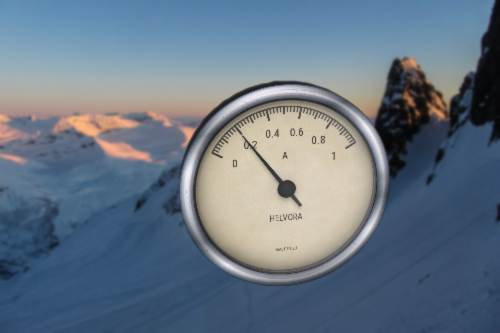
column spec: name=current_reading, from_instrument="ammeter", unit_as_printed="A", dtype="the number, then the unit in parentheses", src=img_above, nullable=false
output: 0.2 (A)
